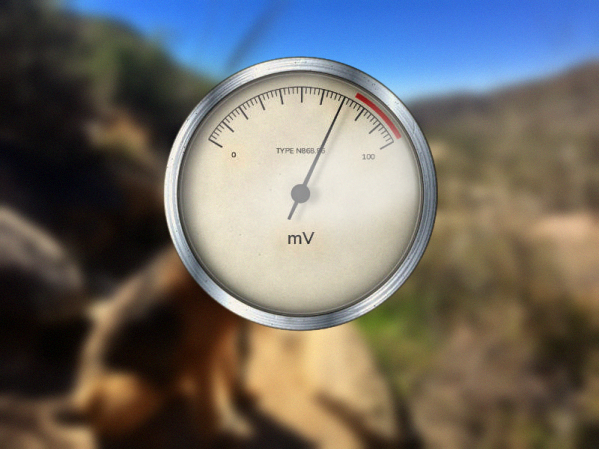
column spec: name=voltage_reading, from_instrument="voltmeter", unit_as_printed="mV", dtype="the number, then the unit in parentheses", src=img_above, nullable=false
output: 70 (mV)
